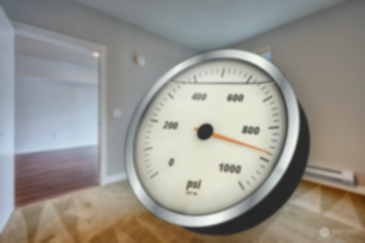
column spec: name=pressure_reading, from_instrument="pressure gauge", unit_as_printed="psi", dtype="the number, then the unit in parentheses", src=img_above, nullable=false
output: 880 (psi)
